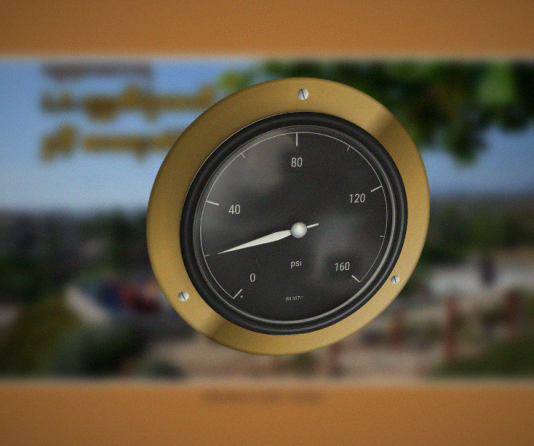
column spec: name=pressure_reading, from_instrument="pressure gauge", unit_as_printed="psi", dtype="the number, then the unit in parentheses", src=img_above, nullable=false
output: 20 (psi)
